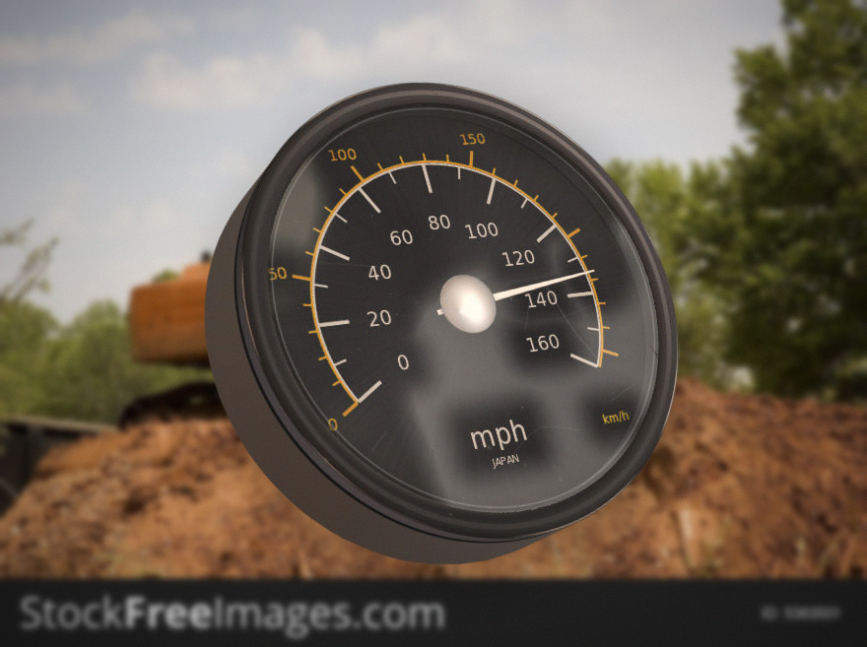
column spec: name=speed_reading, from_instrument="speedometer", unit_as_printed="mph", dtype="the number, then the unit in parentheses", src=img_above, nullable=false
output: 135 (mph)
